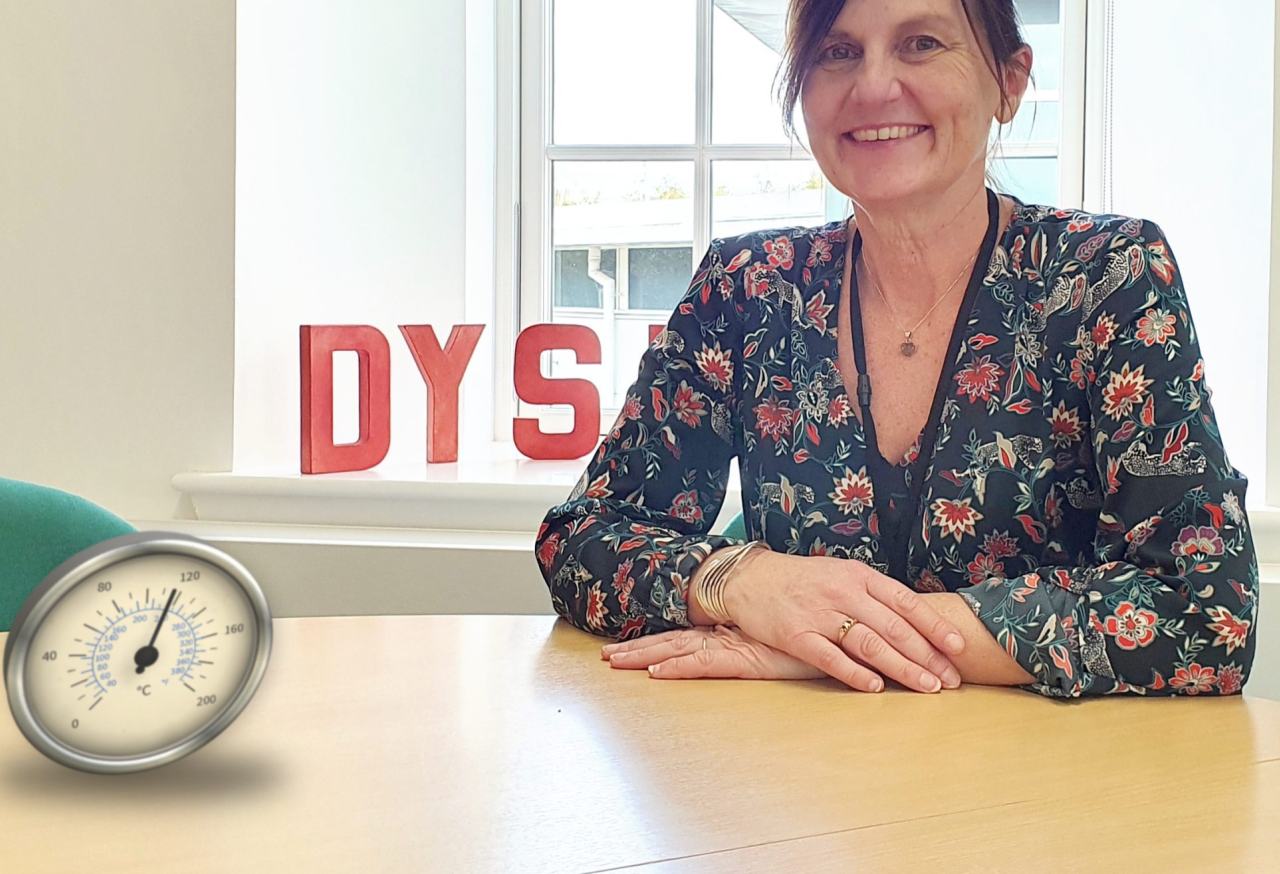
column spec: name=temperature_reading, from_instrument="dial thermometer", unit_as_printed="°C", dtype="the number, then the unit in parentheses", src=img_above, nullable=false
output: 115 (°C)
